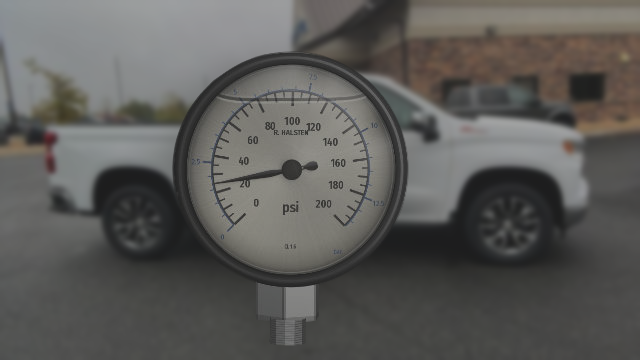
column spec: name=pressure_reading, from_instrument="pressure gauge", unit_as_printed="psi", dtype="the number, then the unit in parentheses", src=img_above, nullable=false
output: 25 (psi)
